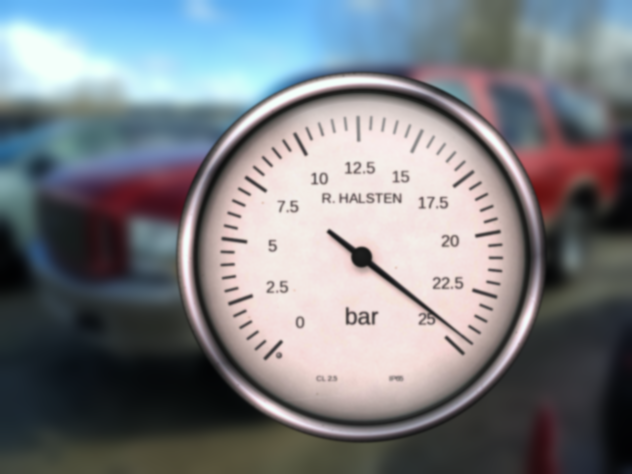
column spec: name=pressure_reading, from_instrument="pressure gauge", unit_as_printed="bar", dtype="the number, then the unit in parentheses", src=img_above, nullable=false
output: 24.5 (bar)
